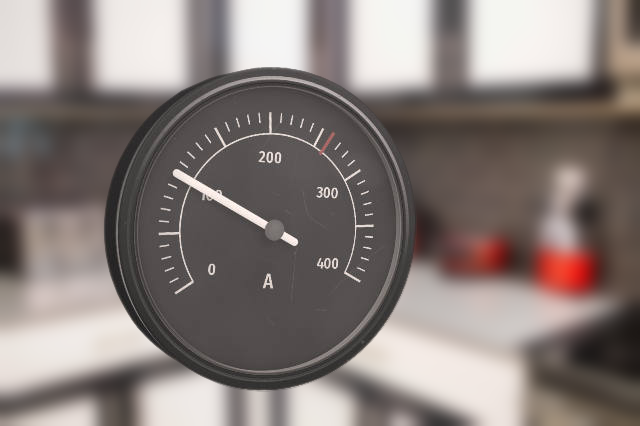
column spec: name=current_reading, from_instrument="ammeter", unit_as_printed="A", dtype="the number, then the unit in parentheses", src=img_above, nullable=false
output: 100 (A)
